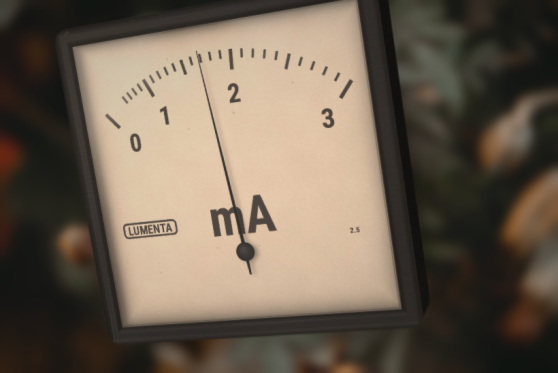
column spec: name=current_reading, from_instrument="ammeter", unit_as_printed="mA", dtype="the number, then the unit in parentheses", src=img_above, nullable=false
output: 1.7 (mA)
